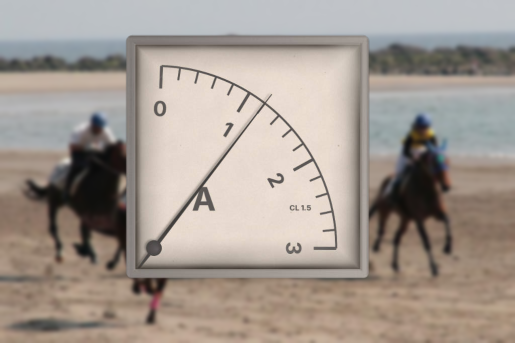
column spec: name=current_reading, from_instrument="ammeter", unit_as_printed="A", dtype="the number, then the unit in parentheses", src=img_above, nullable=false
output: 1.2 (A)
